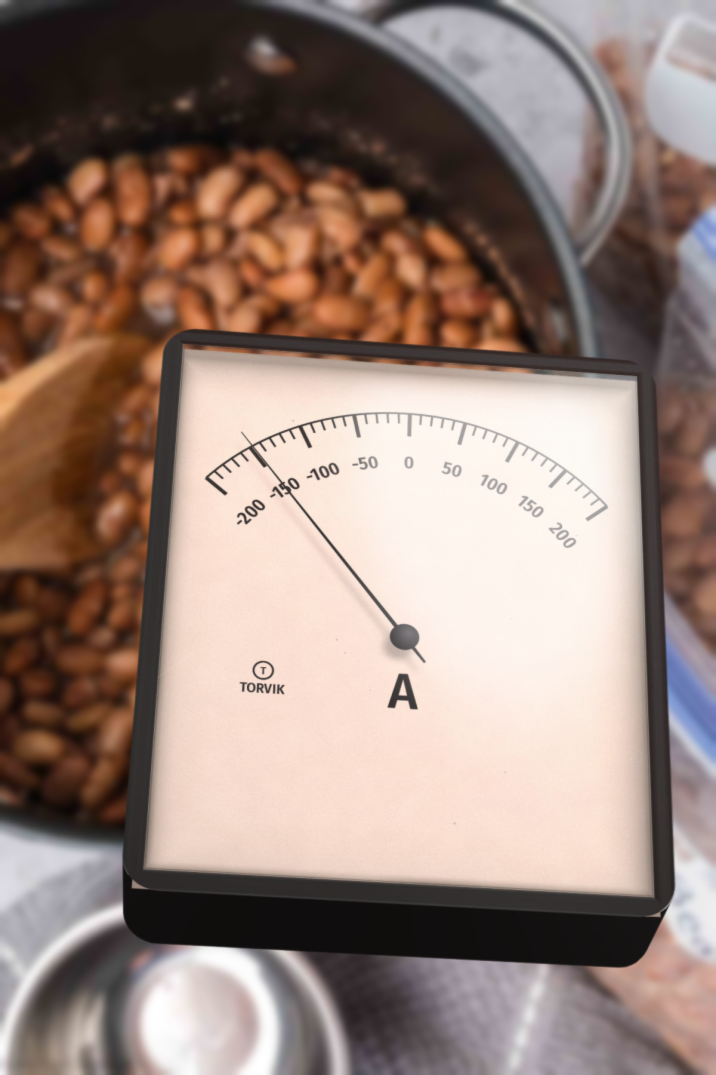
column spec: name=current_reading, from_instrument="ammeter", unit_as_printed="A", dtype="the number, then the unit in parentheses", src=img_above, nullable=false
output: -150 (A)
